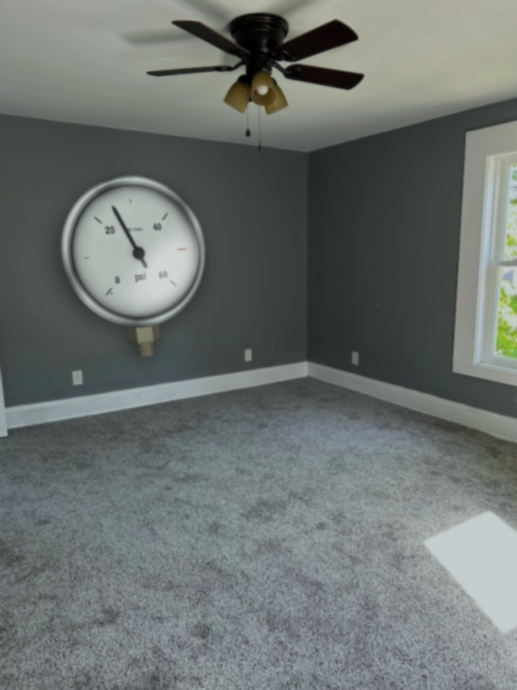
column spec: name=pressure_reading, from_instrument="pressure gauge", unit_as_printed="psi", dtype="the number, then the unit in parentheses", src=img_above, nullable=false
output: 25 (psi)
